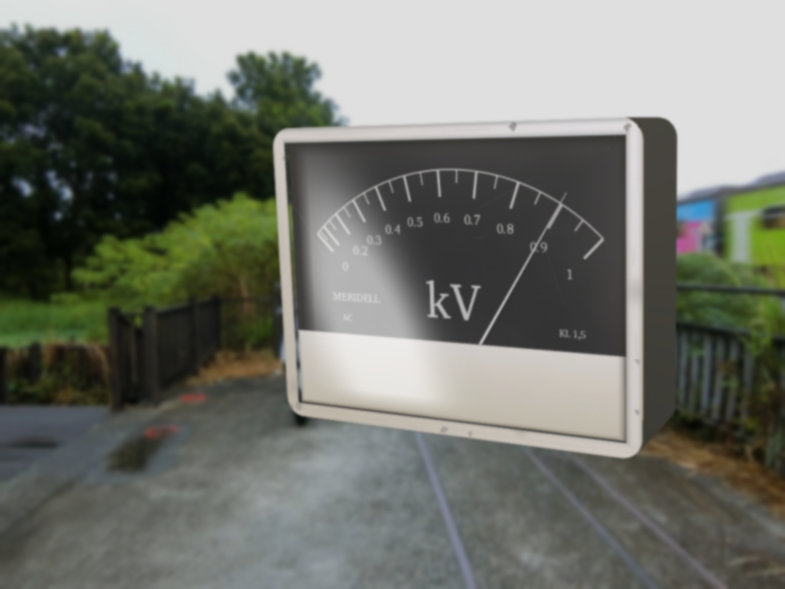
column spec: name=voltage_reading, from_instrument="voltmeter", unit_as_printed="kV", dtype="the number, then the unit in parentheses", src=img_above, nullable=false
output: 0.9 (kV)
